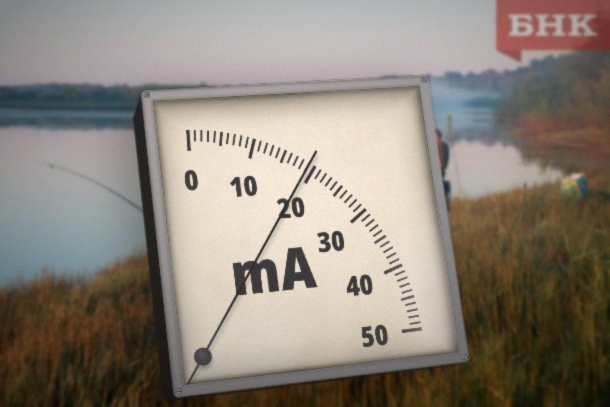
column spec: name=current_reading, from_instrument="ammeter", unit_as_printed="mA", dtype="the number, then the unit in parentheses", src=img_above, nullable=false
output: 19 (mA)
